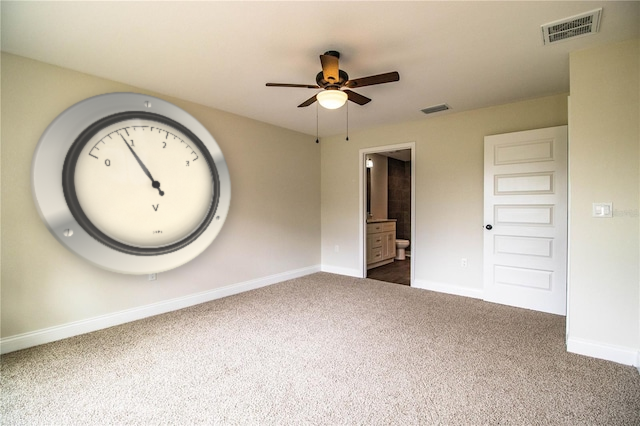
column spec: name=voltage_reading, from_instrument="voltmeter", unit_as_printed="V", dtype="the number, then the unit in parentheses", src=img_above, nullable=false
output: 0.8 (V)
